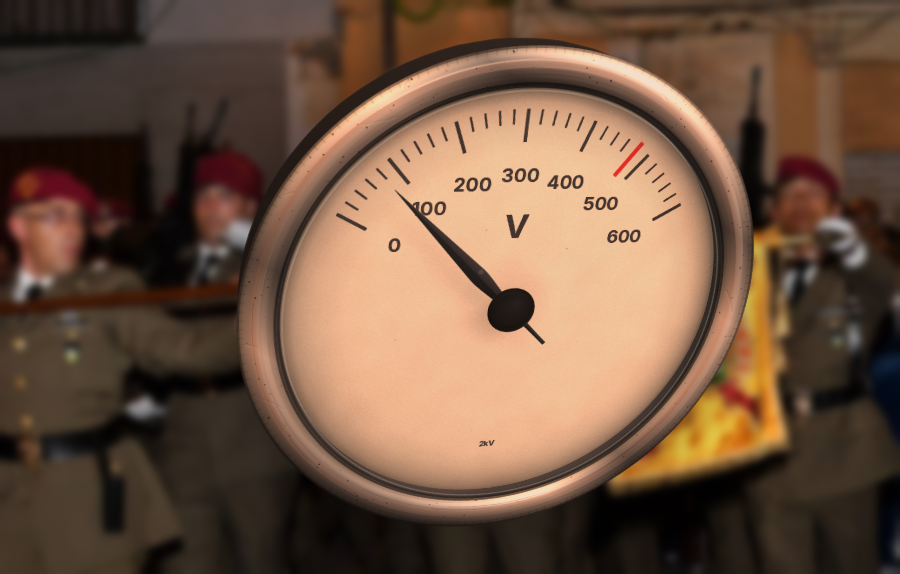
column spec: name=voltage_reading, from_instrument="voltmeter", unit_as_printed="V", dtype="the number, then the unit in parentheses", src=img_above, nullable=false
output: 80 (V)
